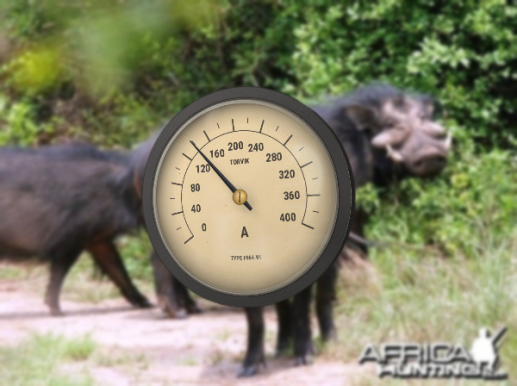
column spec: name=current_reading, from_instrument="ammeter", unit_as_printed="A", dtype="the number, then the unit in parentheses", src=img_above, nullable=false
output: 140 (A)
